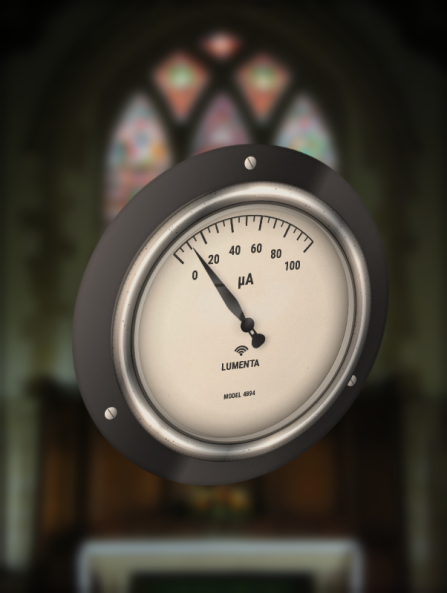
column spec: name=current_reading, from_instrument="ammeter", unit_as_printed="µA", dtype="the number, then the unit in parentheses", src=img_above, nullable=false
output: 10 (µA)
